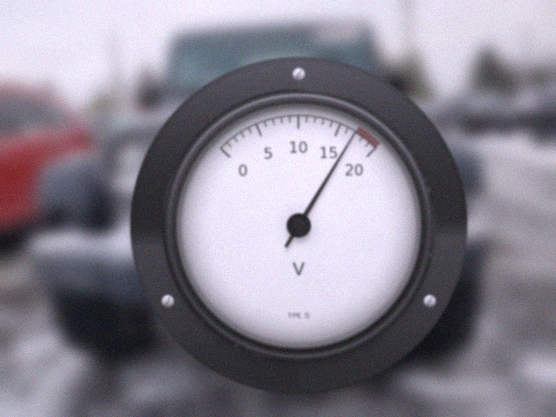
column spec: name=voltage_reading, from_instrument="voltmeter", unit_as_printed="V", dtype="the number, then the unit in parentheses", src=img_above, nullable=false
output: 17 (V)
